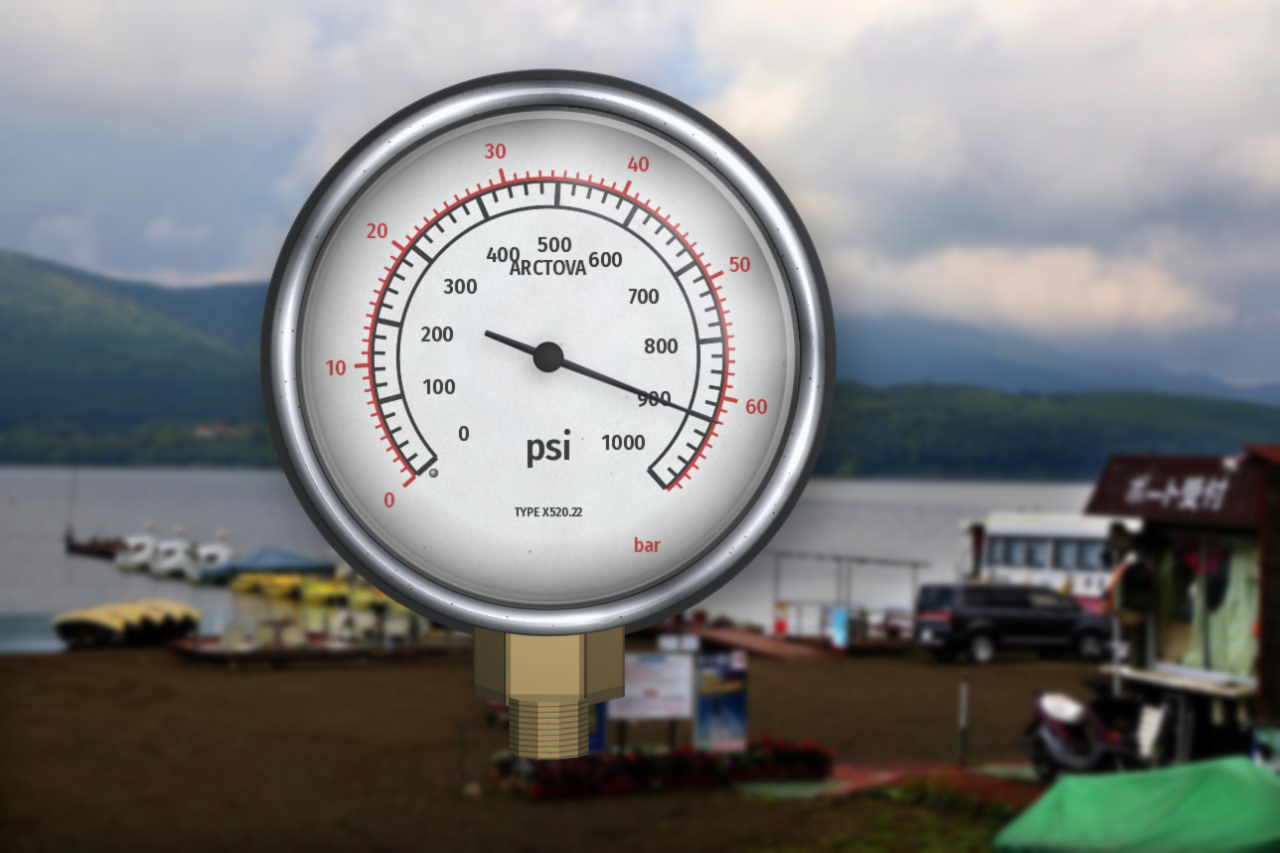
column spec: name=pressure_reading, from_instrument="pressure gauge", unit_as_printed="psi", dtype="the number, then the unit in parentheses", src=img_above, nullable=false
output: 900 (psi)
